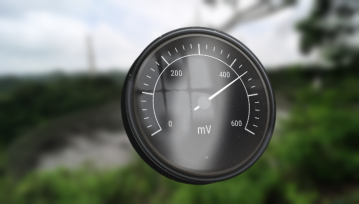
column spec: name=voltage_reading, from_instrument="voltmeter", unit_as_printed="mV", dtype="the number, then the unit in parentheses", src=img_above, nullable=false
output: 440 (mV)
